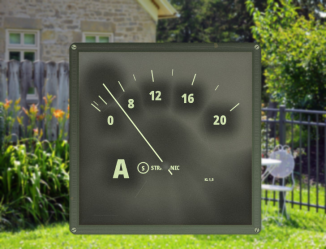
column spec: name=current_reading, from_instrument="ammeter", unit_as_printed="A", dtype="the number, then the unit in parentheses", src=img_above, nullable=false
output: 6 (A)
